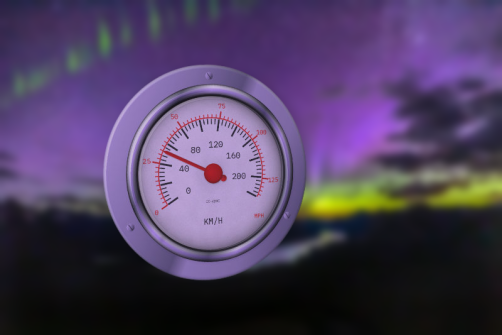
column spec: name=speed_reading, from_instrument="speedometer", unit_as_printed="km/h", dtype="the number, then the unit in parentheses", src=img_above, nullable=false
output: 52 (km/h)
